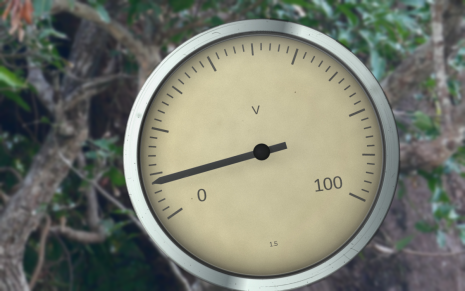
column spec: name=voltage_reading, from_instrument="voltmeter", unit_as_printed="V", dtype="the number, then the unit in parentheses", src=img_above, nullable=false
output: 8 (V)
